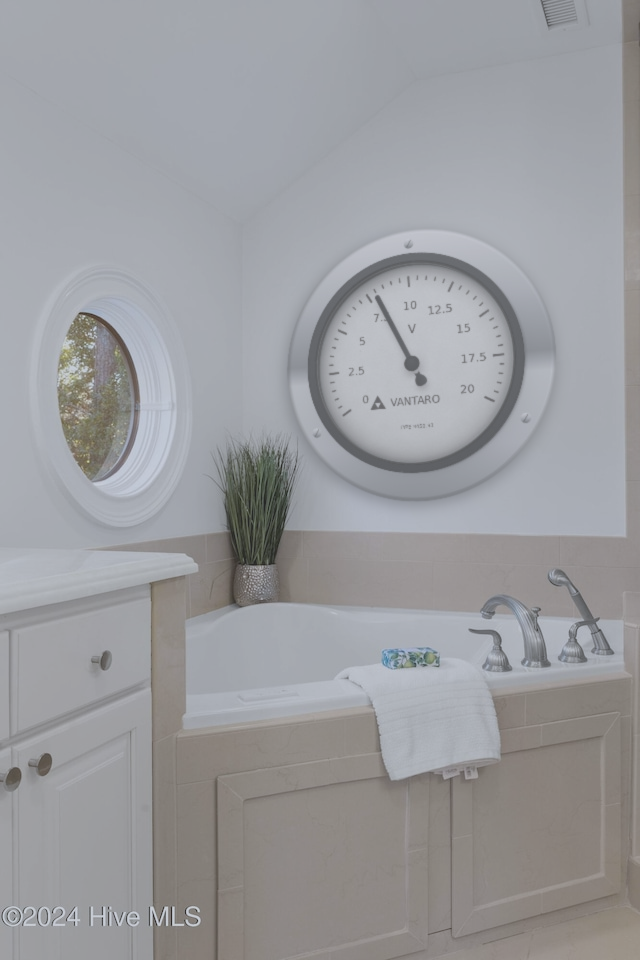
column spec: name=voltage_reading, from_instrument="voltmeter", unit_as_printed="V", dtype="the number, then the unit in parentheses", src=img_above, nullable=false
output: 8 (V)
